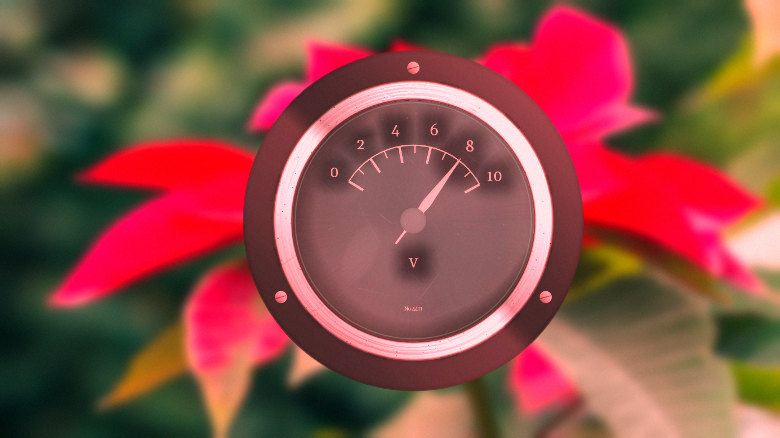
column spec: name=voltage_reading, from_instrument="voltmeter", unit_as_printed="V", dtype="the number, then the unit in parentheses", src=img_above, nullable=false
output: 8 (V)
